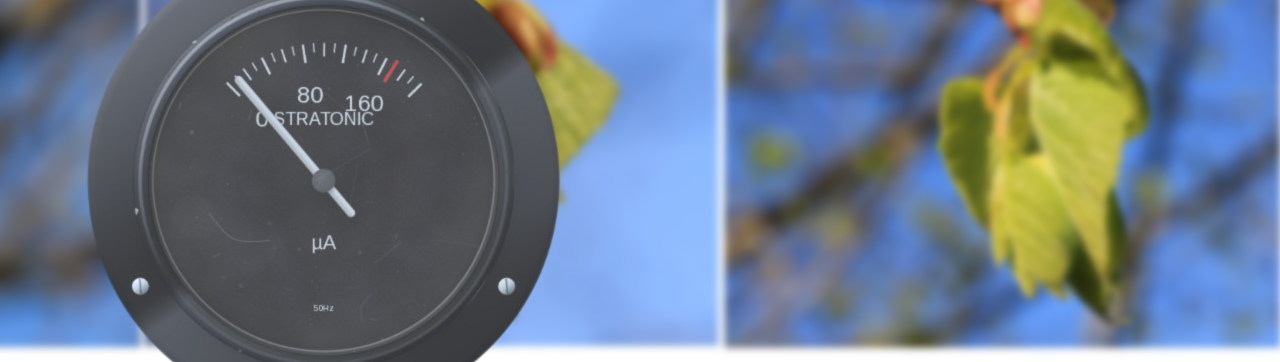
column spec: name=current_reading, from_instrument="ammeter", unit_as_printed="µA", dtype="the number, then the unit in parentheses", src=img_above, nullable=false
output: 10 (µA)
